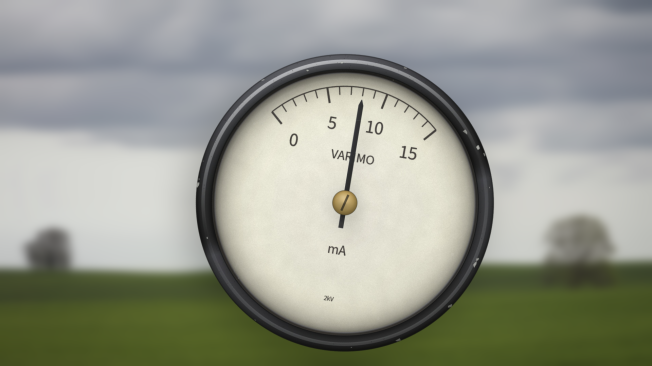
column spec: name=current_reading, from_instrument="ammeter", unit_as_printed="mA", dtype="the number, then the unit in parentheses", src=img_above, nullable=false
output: 8 (mA)
